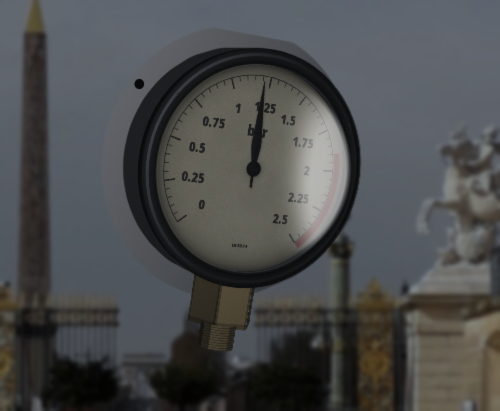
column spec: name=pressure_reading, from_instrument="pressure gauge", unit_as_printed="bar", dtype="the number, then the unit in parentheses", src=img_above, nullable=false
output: 1.2 (bar)
